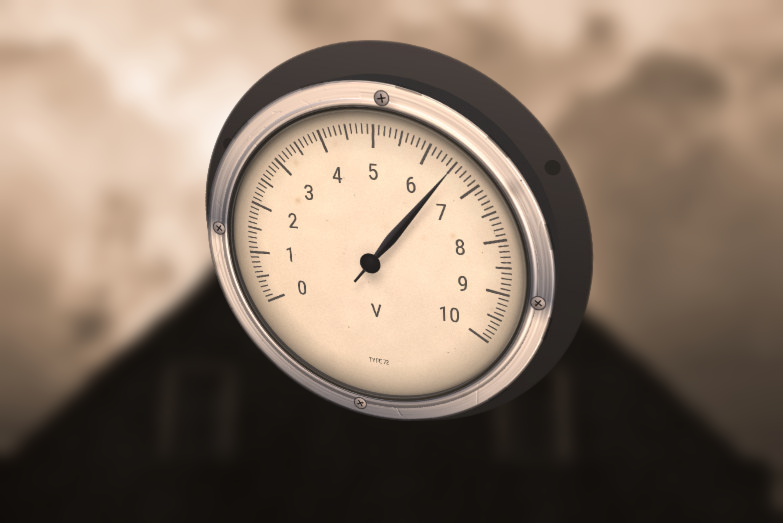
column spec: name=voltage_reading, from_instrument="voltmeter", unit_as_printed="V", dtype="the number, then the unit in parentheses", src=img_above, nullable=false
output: 6.5 (V)
